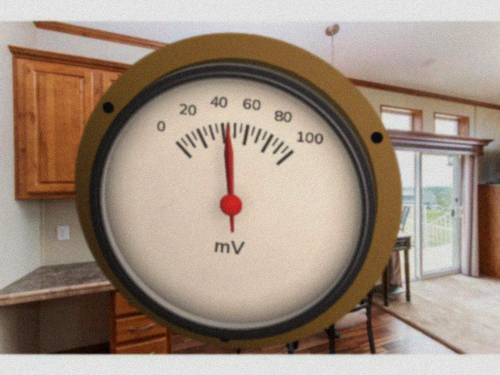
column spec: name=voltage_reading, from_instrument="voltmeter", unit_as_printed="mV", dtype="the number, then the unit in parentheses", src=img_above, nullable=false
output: 45 (mV)
